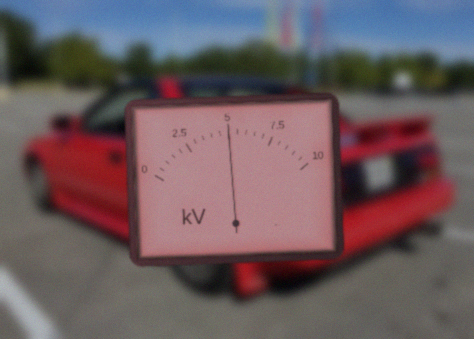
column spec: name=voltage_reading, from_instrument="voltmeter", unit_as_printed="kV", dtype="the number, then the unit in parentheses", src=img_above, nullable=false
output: 5 (kV)
